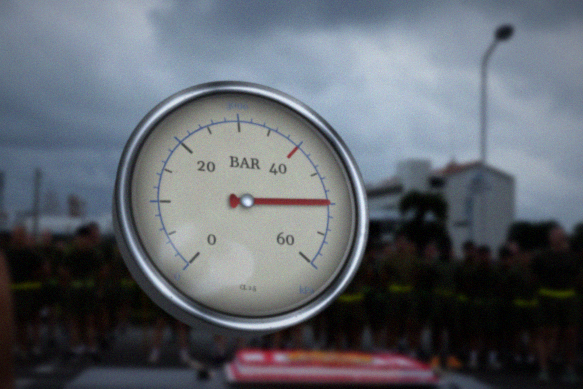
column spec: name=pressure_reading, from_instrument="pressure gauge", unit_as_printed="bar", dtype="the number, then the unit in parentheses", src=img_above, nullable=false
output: 50 (bar)
